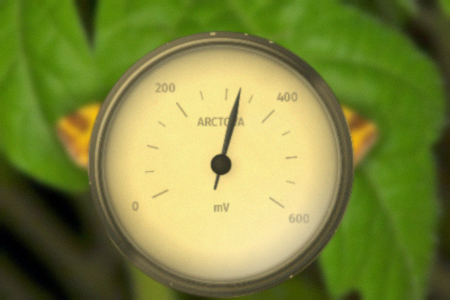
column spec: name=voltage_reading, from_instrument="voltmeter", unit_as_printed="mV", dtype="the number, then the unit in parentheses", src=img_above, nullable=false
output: 325 (mV)
